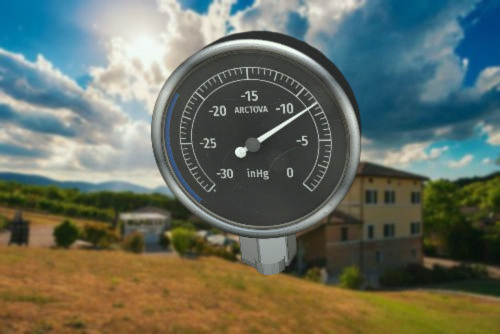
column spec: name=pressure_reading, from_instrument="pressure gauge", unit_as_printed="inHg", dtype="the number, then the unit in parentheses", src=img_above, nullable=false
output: -8.5 (inHg)
